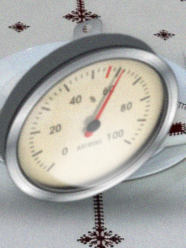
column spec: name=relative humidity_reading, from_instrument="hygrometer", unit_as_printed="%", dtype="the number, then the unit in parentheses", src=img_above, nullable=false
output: 60 (%)
